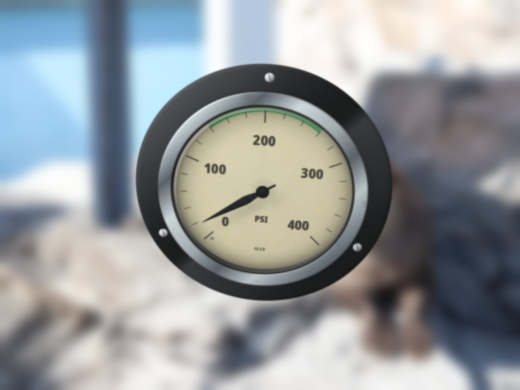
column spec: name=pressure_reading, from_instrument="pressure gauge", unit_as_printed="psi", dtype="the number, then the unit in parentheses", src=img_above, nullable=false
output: 20 (psi)
